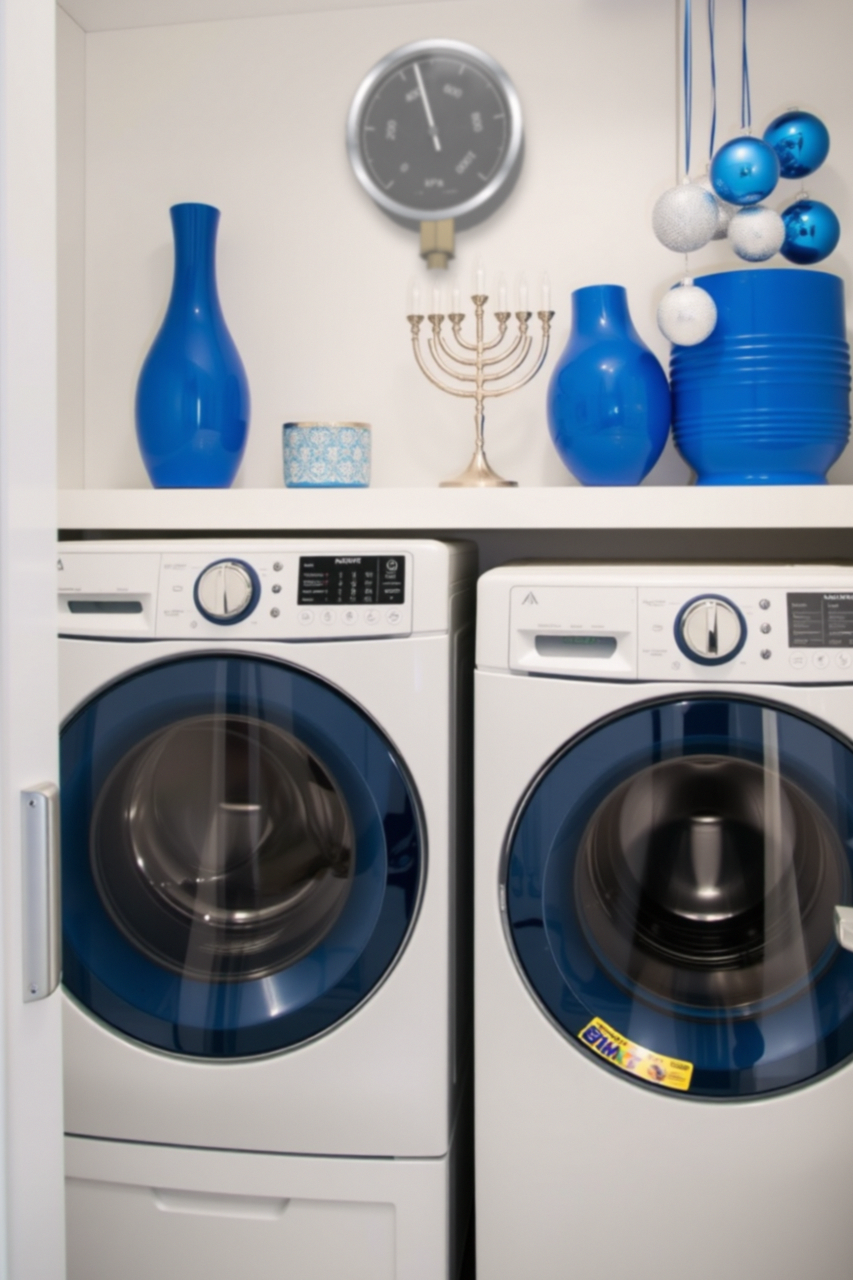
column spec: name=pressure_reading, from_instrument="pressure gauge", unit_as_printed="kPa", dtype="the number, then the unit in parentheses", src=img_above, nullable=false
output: 450 (kPa)
